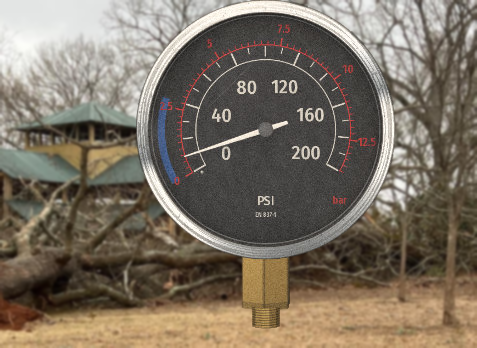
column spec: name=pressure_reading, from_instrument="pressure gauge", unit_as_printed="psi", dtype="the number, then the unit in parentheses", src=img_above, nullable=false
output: 10 (psi)
